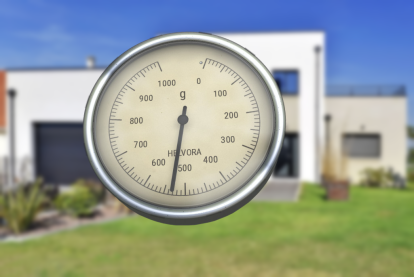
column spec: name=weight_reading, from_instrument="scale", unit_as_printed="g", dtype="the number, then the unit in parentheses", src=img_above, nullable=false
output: 530 (g)
